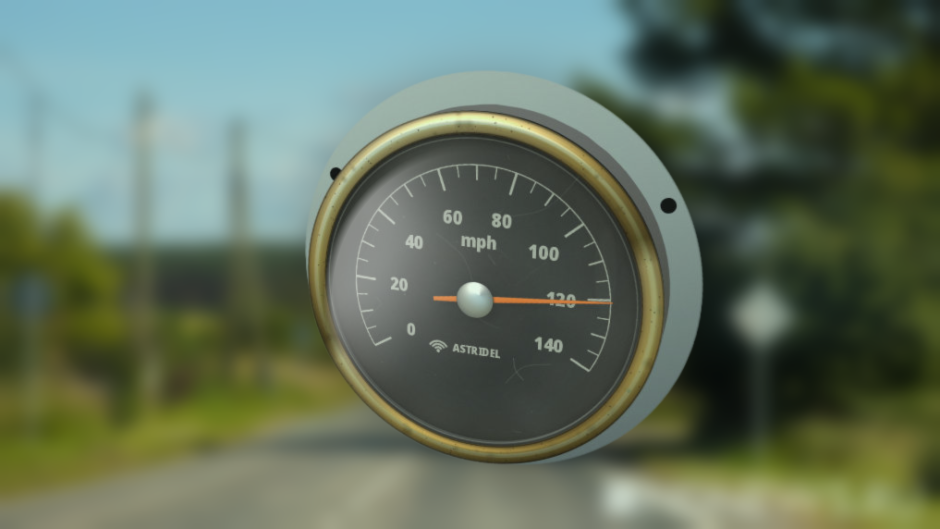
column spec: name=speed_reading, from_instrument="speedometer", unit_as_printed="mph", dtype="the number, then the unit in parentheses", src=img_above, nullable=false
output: 120 (mph)
